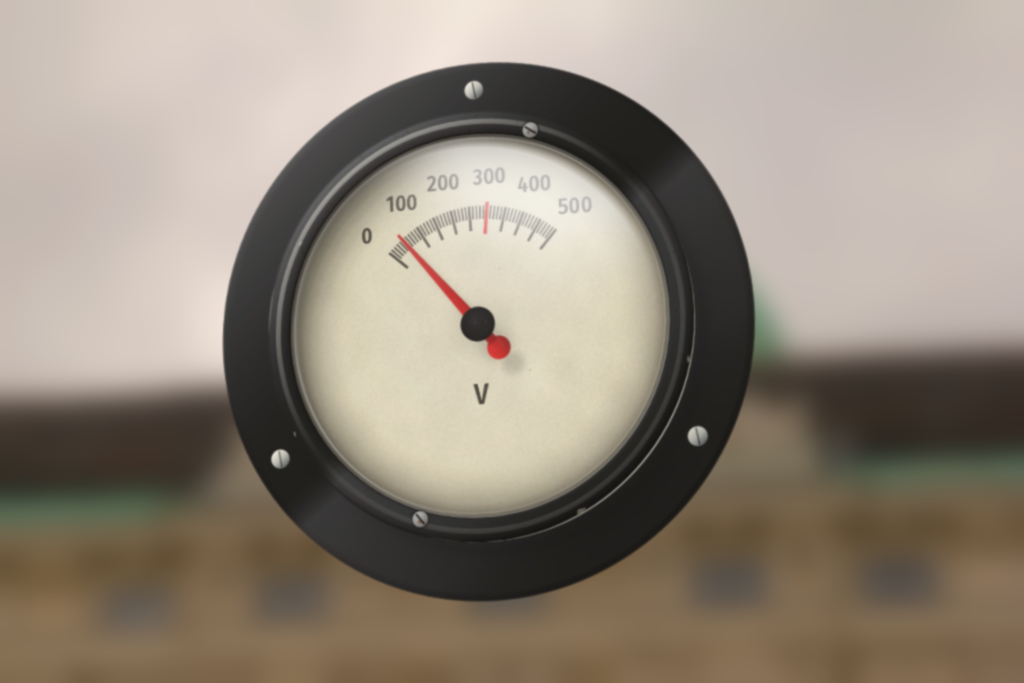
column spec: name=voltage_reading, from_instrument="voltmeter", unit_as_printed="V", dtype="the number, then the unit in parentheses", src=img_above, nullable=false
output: 50 (V)
